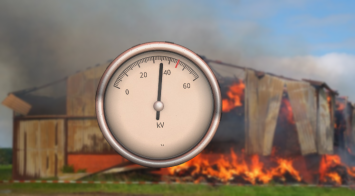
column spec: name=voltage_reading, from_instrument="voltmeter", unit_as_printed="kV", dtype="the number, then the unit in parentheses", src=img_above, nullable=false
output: 35 (kV)
